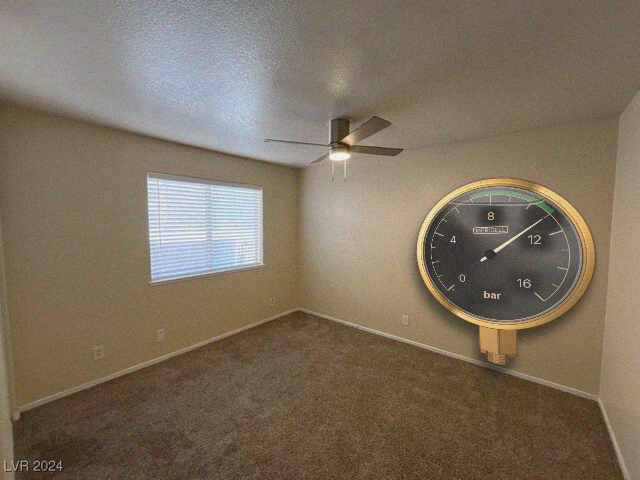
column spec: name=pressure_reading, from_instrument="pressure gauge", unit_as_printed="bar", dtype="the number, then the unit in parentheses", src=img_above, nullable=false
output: 11 (bar)
